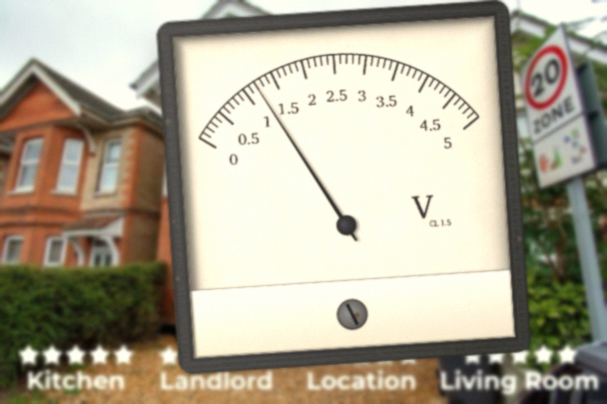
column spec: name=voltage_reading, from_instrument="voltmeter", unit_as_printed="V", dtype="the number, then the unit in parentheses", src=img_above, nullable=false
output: 1.2 (V)
